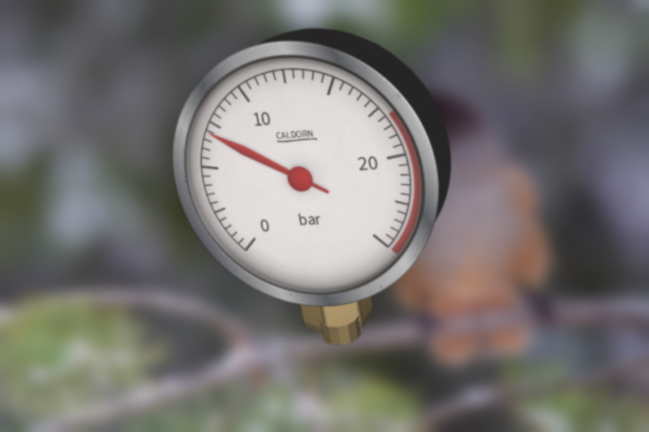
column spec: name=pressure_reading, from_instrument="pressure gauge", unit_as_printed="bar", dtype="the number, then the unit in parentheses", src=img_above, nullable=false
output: 7 (bar)
